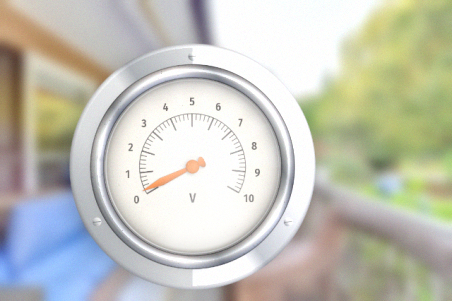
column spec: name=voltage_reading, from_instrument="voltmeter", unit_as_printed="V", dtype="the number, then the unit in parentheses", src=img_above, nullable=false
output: 0.2 (V)
